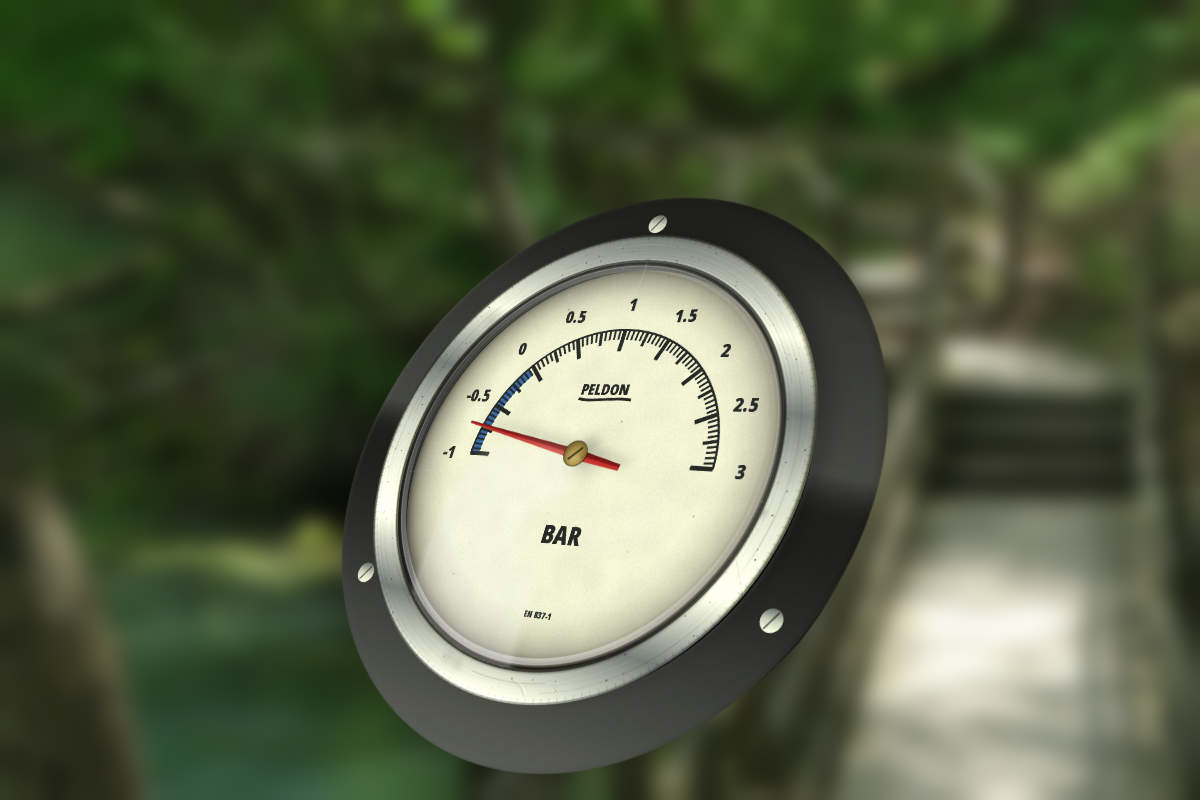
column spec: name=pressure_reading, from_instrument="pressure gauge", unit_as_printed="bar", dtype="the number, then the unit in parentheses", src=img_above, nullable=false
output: -0.75 (bar)
